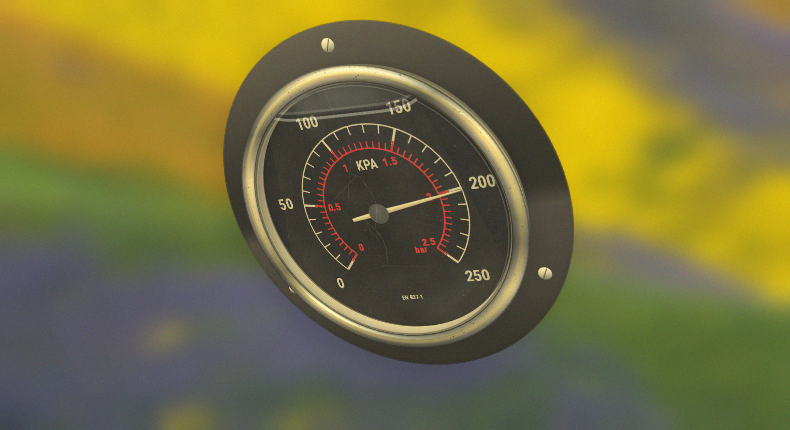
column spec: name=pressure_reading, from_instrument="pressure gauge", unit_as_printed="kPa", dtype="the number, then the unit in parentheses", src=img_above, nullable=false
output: 200 (kPa)
